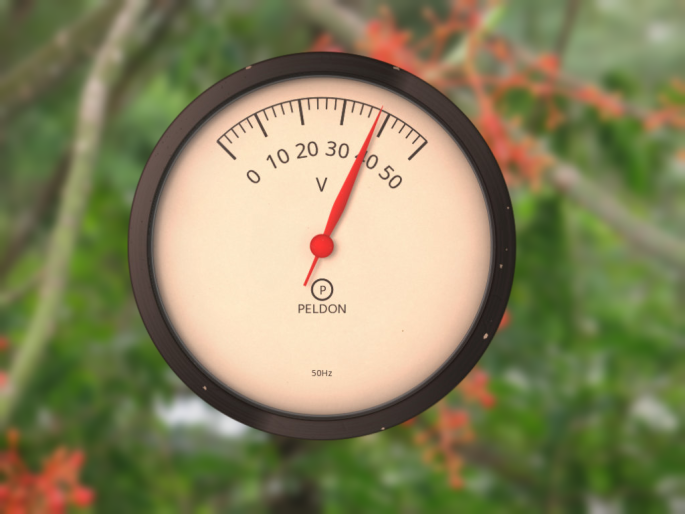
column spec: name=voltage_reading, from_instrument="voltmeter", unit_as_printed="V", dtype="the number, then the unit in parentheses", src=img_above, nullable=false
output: 38 (V)
